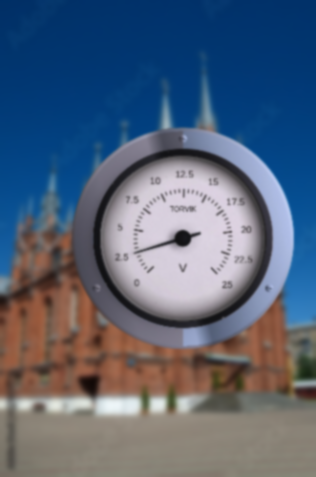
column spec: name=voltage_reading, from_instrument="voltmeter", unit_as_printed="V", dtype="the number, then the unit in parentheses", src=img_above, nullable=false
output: 2.5 (V)
